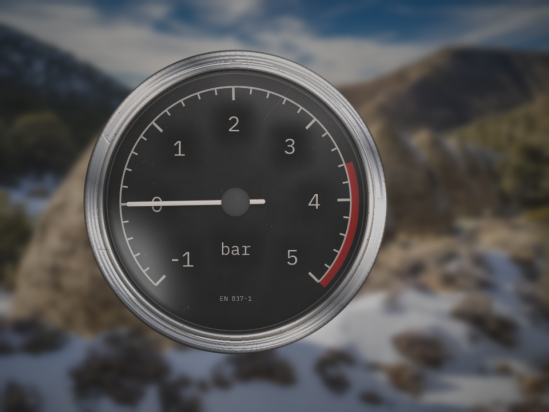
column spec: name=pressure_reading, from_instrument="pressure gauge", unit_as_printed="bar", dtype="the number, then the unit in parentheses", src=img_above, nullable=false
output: 0 (bar)
